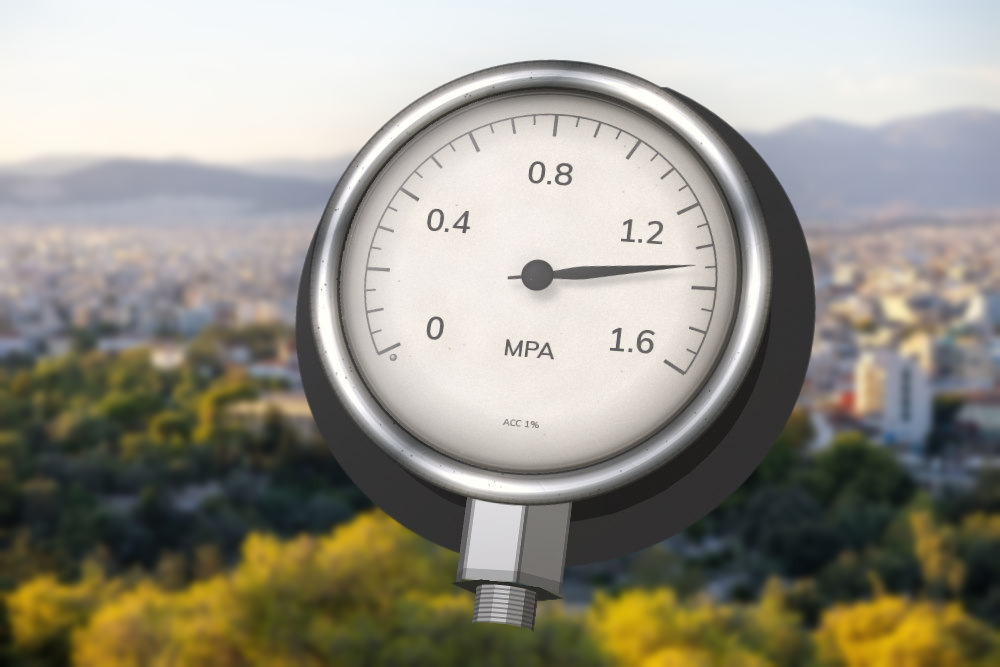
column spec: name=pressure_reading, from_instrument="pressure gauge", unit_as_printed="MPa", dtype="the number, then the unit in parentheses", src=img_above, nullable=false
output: 1.35 (MPa)
